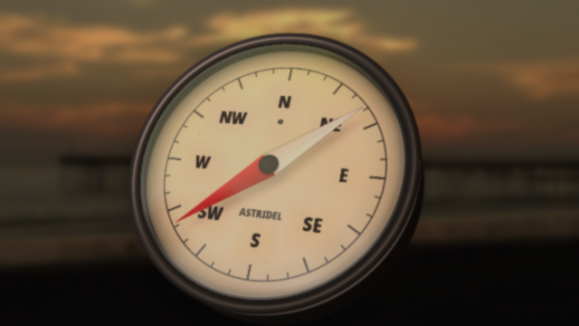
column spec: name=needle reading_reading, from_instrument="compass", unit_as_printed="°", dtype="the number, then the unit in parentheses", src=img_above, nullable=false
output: 230 (°)
